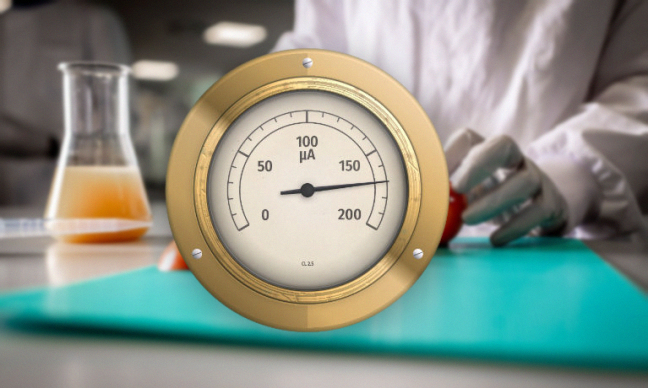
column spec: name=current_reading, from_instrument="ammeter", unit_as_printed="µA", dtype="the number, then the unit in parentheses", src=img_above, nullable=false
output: 170 (µA)
